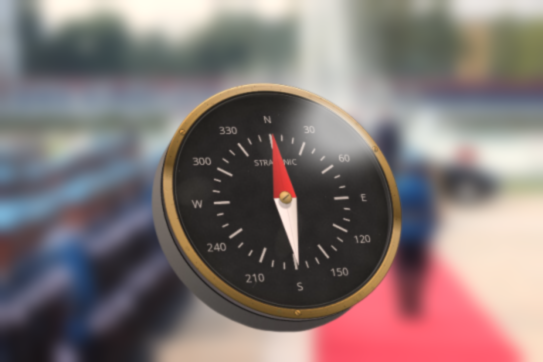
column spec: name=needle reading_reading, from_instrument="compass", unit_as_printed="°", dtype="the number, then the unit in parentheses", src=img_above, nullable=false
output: 0 (°)
